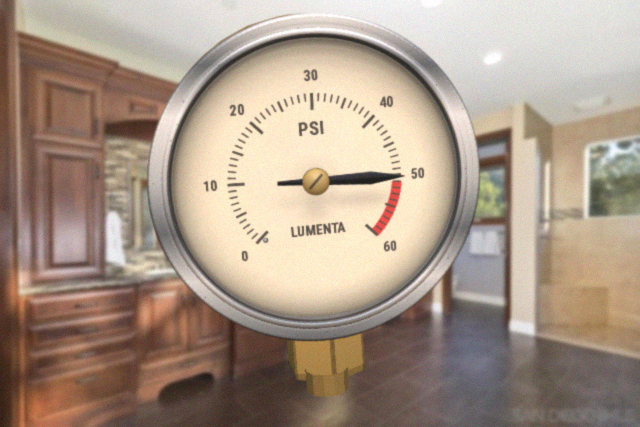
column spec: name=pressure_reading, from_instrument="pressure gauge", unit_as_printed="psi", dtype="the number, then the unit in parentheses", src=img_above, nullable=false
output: 50 (psi)
